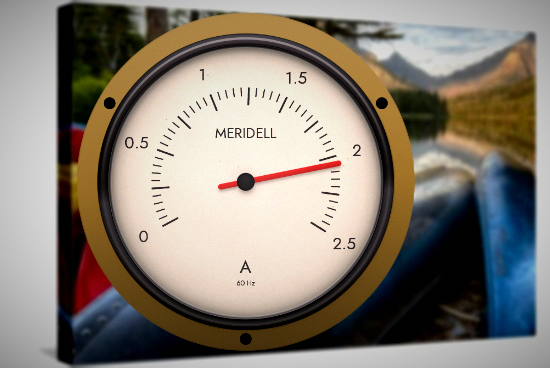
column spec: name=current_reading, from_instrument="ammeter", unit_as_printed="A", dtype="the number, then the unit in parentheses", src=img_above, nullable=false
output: 2.05 (A)
